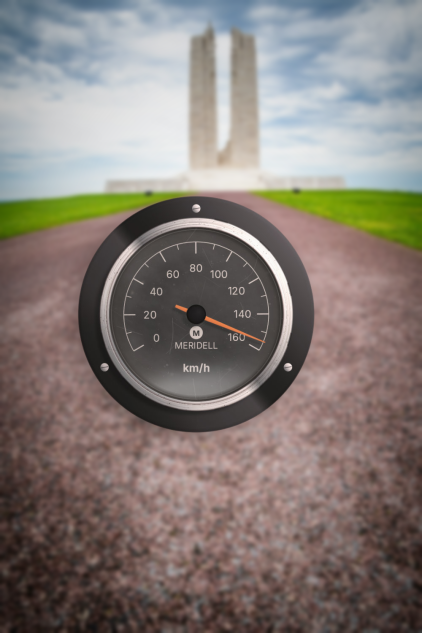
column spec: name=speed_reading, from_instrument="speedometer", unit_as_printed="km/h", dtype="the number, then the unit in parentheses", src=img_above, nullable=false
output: 155 (km/h)
